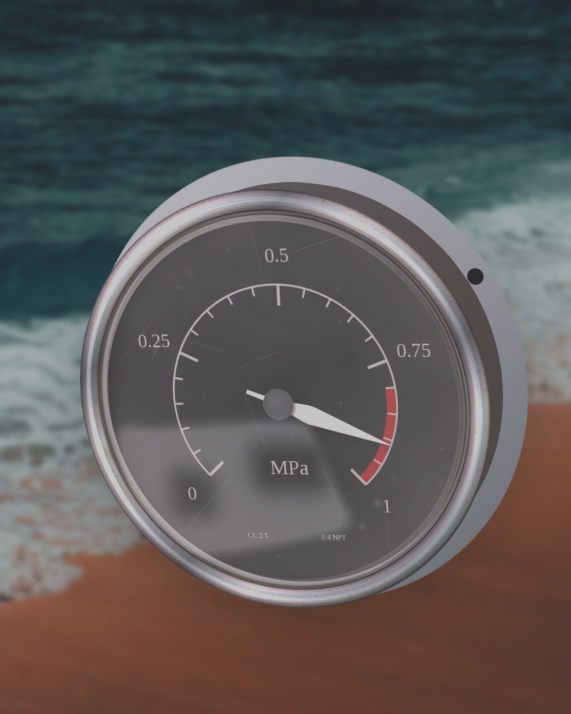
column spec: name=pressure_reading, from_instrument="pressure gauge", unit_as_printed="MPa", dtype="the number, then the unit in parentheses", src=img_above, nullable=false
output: 0.9 (MPa)
